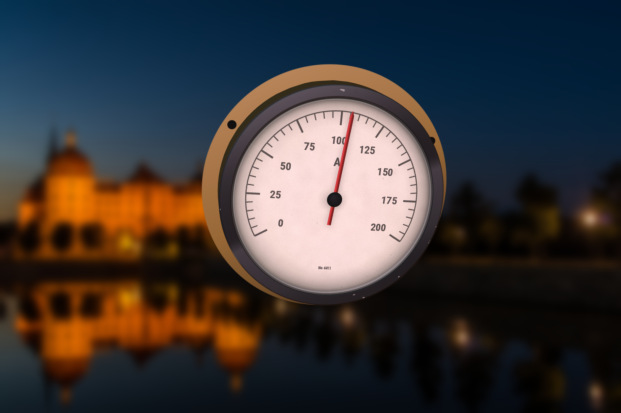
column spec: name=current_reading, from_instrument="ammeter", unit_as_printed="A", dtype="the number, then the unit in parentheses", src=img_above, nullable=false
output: 105 (A)
